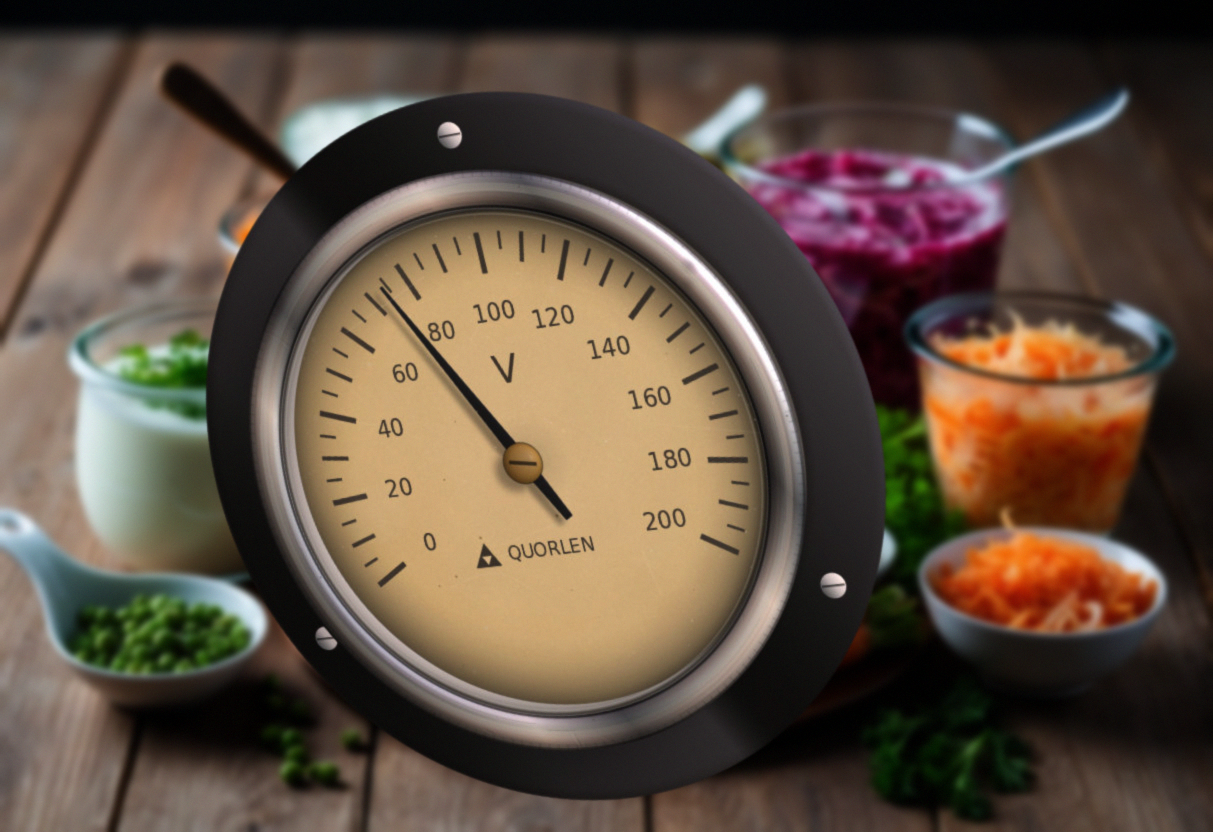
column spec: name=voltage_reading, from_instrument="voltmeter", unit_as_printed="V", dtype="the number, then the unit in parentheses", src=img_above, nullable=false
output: 75 (V)
